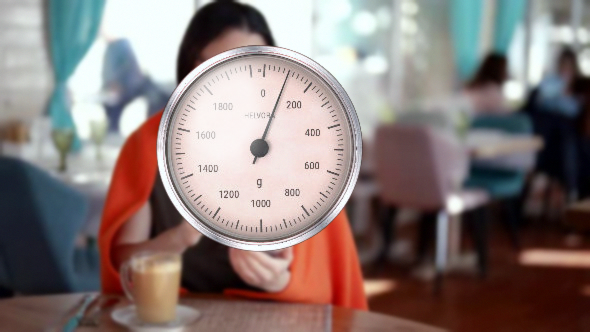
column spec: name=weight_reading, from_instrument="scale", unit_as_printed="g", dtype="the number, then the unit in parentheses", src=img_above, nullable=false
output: 100 (g)
